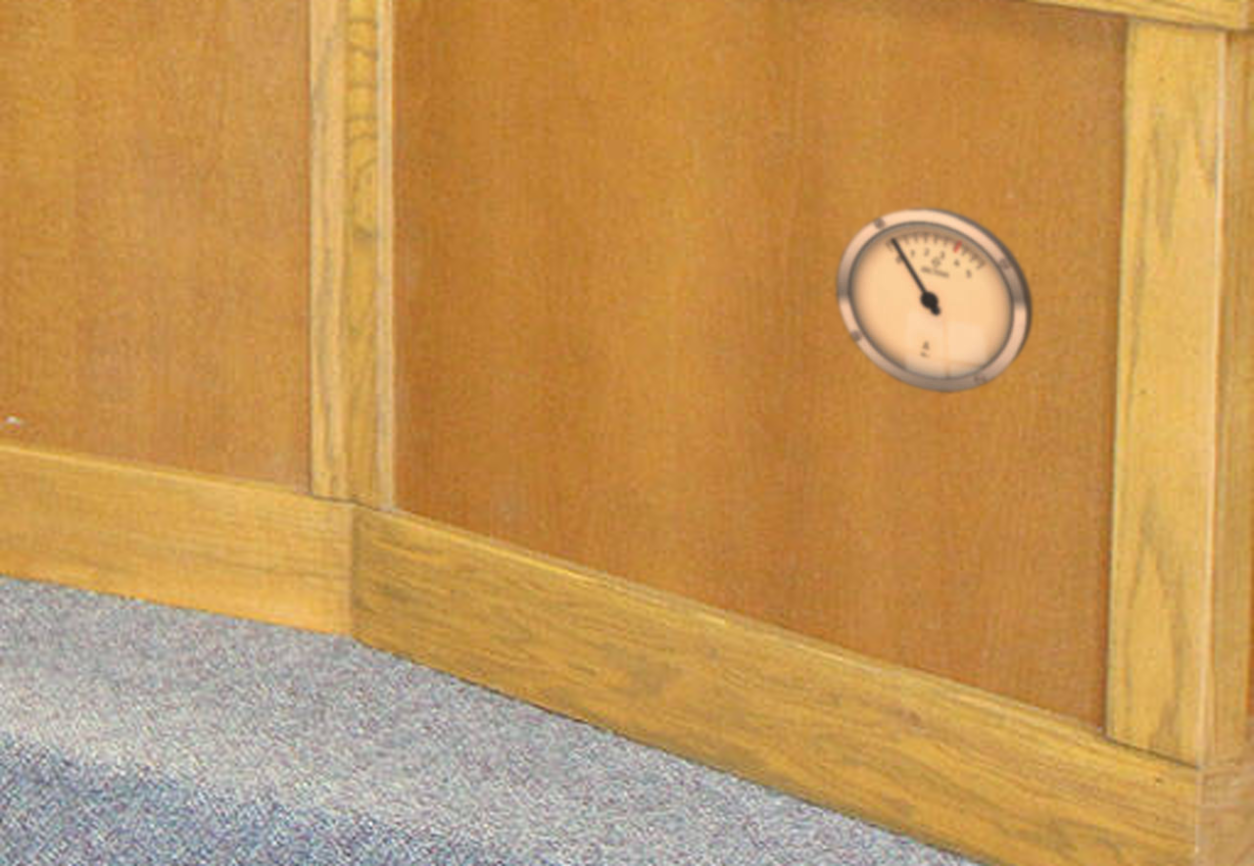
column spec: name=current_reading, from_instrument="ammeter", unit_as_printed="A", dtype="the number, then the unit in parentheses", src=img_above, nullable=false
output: 0.5 (A)
